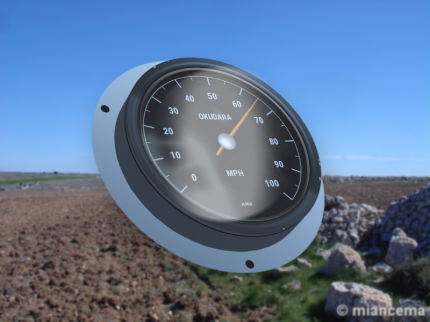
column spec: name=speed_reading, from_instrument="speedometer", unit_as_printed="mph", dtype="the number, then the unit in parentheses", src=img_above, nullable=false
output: 65 (mph)
